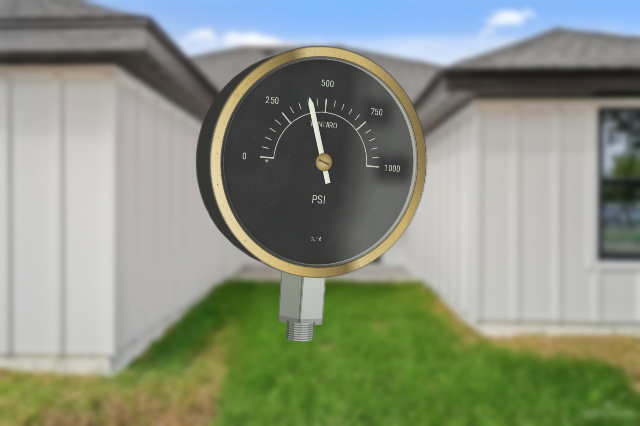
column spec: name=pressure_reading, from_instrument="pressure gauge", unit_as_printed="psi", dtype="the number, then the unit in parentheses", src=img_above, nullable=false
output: 400 (psi)
